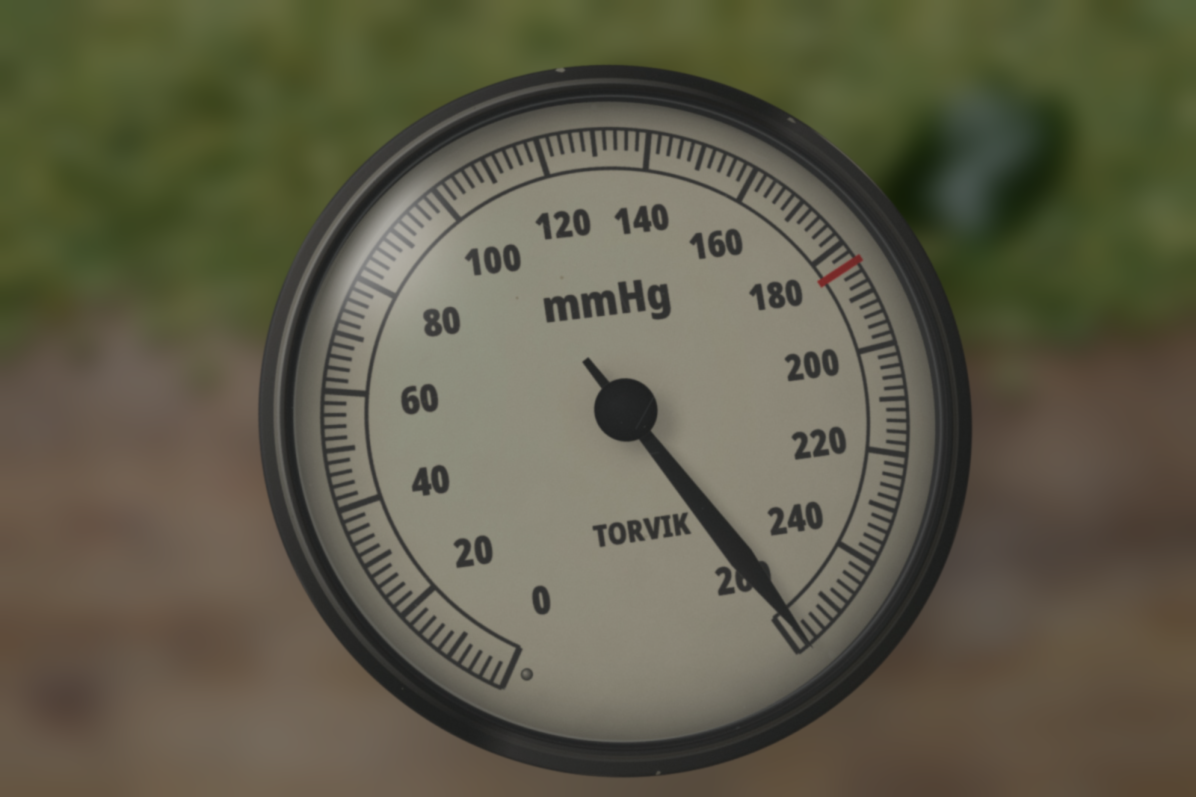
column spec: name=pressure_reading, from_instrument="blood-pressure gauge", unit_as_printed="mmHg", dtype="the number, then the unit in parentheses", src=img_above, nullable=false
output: 258 (mmHg)
